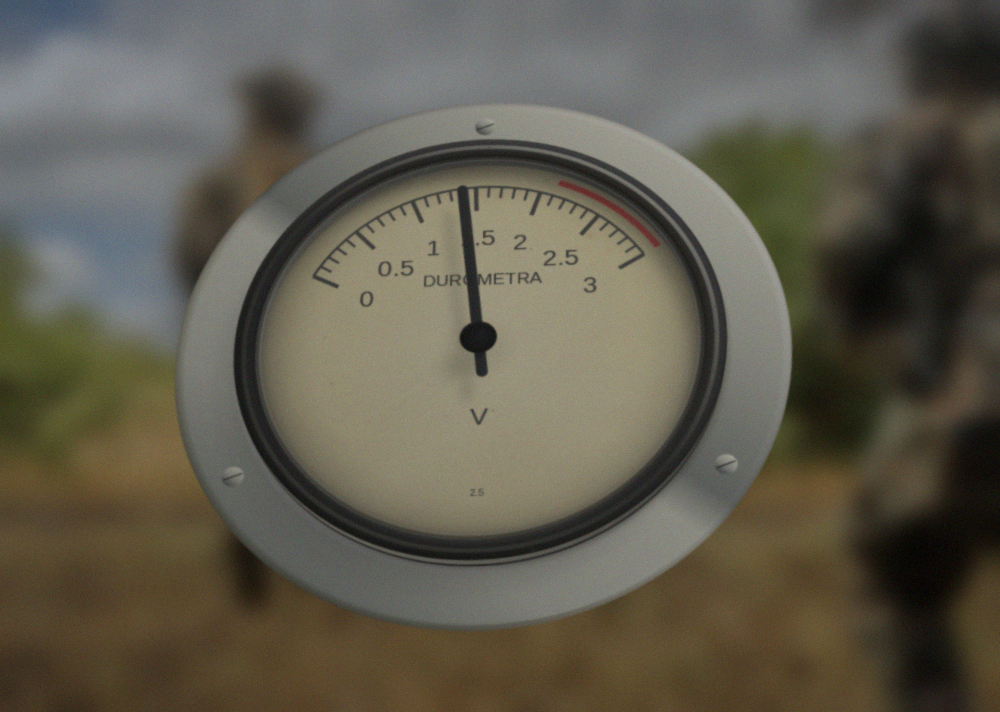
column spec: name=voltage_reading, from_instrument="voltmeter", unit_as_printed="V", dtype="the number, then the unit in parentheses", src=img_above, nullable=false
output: 1.4 (V)
